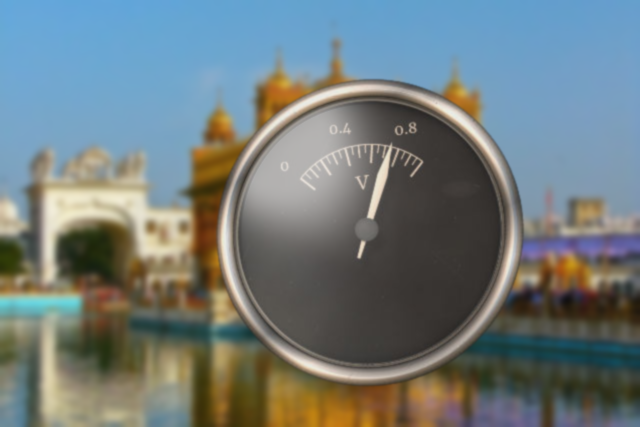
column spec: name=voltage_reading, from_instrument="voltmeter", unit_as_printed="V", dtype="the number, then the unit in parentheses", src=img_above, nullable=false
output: 0.75 (V)
